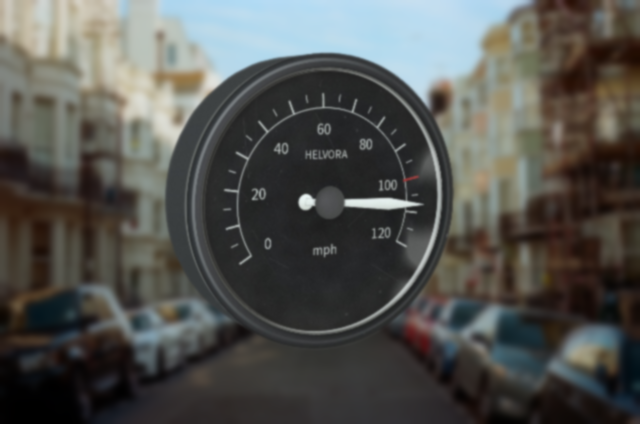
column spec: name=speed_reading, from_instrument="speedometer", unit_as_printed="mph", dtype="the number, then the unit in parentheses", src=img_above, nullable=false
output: 107.5 (mph)
